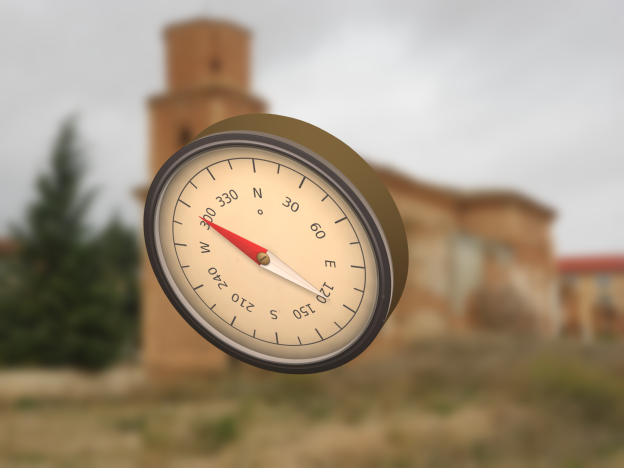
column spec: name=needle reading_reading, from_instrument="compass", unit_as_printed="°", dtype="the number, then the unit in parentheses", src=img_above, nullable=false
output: 300 (°)
